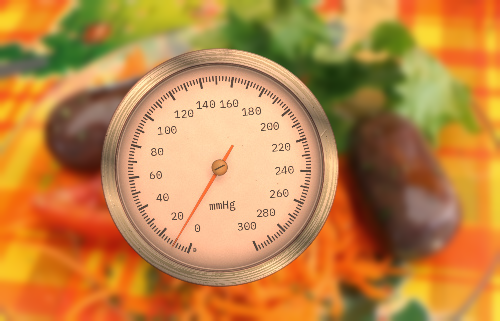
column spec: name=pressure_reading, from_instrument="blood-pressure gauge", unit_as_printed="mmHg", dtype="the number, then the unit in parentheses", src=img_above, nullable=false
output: 10 (mmHg)
